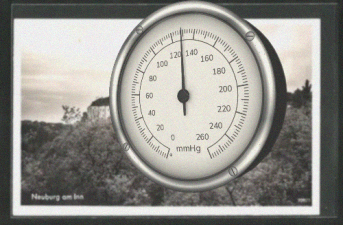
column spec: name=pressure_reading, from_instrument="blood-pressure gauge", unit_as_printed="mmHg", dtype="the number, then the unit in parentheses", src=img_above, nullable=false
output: 130 (mmHg)
